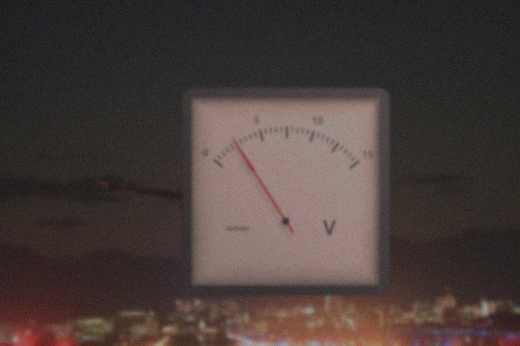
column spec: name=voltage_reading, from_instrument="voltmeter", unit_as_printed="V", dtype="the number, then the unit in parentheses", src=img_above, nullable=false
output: 2.5 (V)
